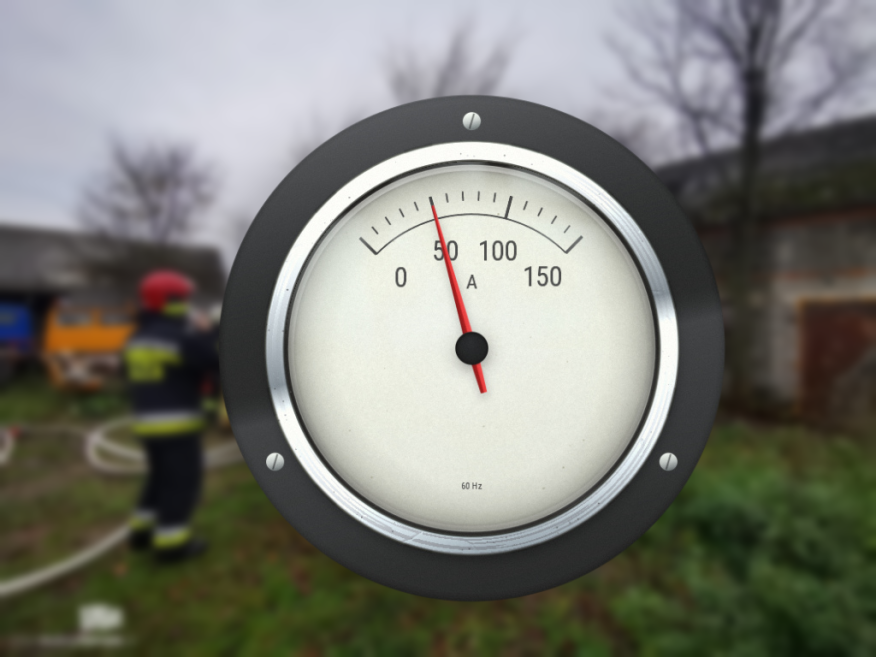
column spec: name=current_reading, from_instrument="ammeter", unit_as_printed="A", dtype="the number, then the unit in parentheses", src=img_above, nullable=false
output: 50 (A)
